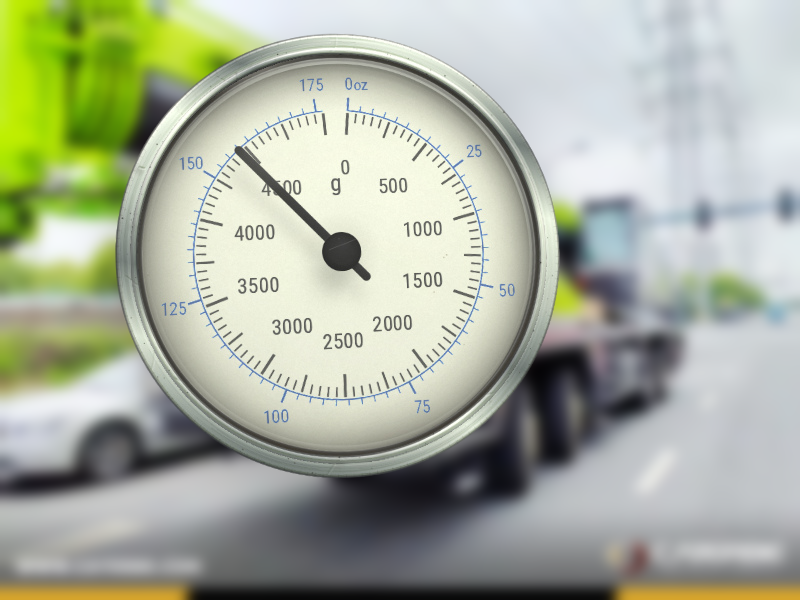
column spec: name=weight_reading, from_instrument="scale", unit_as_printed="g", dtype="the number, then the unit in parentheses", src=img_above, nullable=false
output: 4450 (g)
